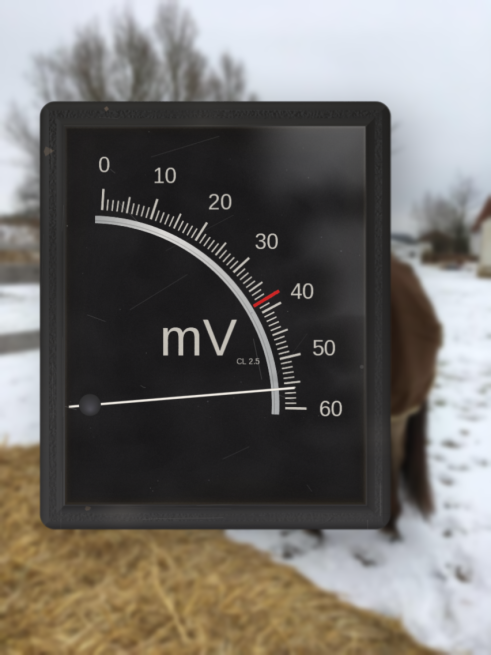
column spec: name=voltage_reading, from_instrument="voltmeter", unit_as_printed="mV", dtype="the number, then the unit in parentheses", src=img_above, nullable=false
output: 56 (mV)
